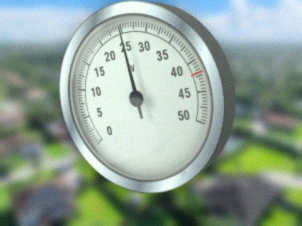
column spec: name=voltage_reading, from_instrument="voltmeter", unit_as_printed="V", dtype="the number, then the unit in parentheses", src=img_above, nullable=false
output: 25 (V)
